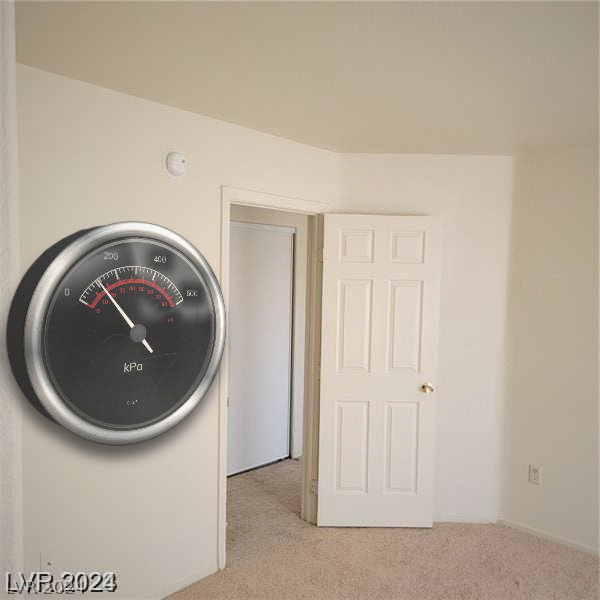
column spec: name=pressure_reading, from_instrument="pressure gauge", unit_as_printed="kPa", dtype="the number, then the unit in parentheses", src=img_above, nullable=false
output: 100 (kPa)
